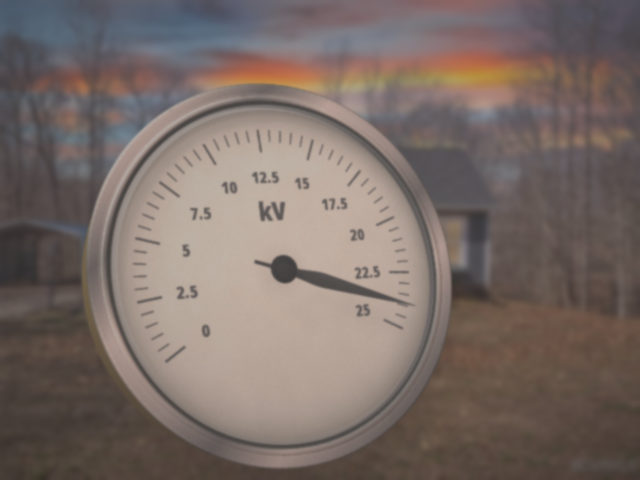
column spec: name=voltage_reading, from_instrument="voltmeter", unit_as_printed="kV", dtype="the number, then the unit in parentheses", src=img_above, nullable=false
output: 24 (kV)
